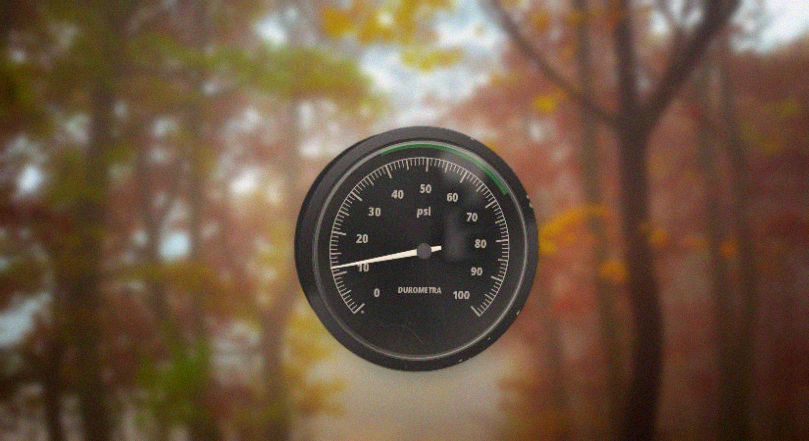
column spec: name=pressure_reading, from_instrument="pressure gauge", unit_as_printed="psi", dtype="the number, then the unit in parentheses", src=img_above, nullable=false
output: 12 (psi)
